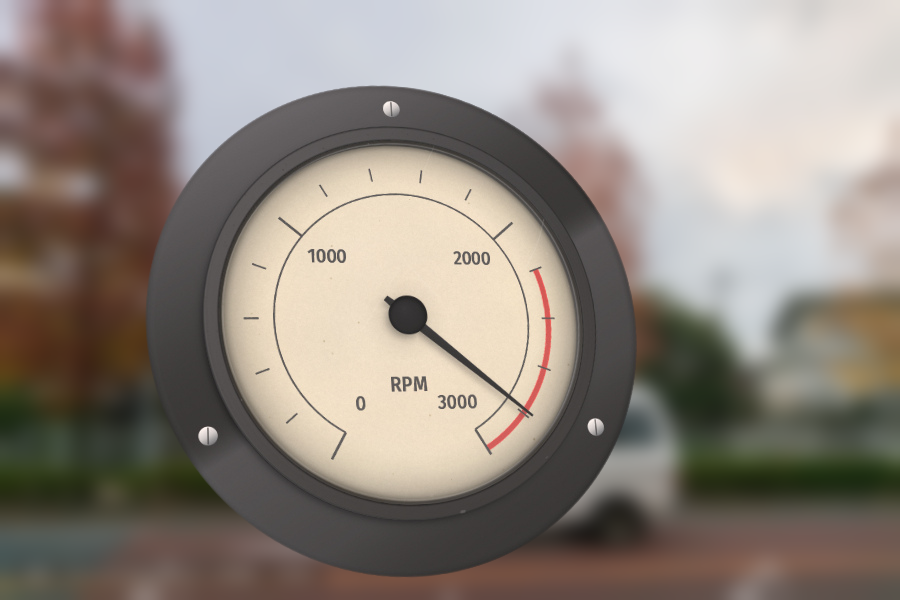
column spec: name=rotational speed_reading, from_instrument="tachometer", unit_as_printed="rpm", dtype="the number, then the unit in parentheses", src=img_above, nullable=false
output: 2800 (rpm)
